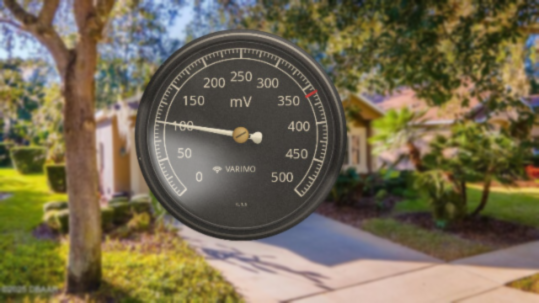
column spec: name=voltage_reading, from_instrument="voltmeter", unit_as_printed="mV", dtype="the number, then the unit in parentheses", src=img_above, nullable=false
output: 100 (mV)
